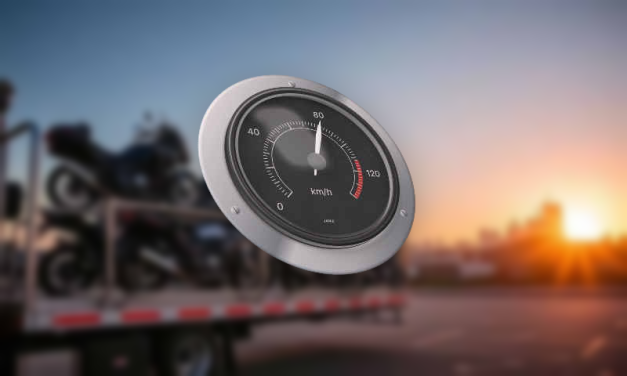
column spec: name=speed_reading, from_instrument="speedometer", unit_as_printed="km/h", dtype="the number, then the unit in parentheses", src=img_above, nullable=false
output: 80 (km/h)
